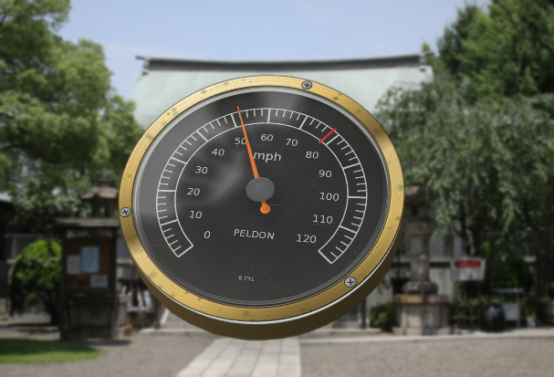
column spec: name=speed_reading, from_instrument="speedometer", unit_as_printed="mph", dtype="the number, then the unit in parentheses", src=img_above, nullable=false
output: 52 (mph)
